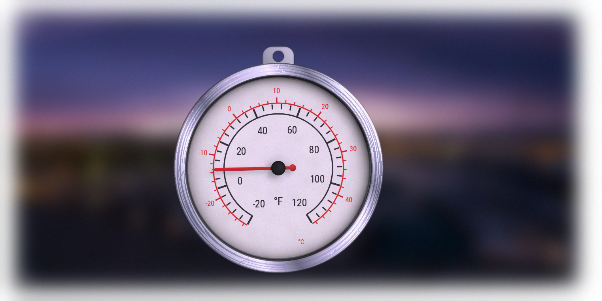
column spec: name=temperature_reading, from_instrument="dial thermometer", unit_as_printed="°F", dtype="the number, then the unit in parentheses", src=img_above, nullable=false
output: 8 (°F)
